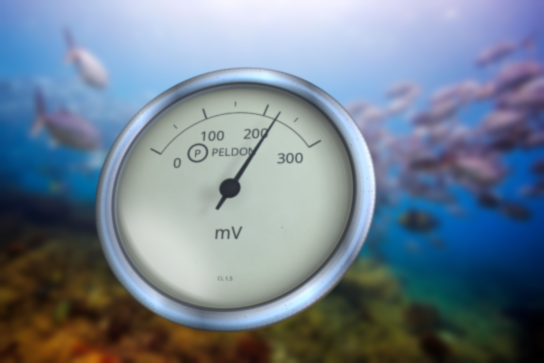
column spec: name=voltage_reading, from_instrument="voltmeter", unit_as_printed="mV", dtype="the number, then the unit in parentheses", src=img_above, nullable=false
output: 225 (mV)
